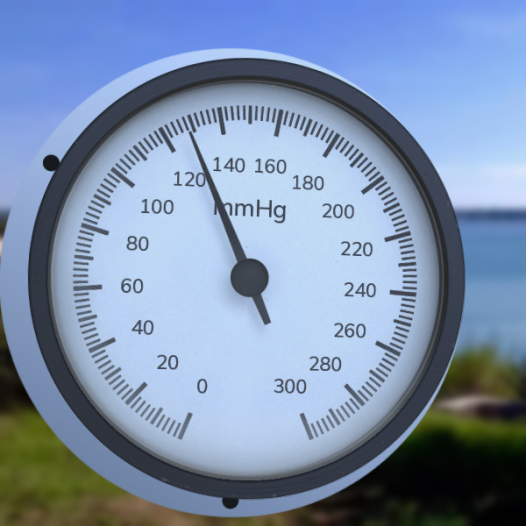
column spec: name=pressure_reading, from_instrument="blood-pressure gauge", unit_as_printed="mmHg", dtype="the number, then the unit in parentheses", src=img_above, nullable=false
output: 128 (mmHg)
